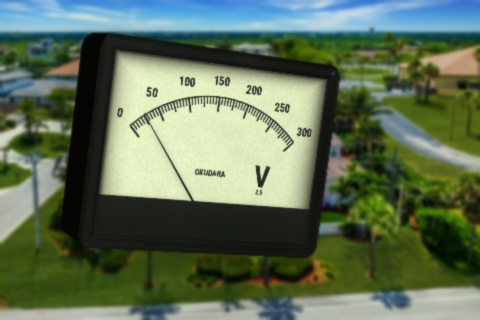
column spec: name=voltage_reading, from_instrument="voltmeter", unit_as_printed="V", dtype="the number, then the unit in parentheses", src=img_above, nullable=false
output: 25 (V)
